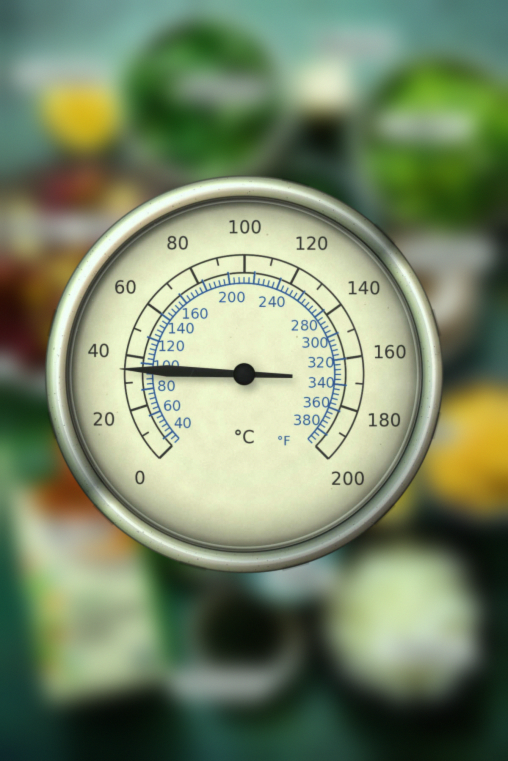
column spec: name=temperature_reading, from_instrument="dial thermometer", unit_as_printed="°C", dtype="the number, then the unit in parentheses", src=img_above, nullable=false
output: 35 (°C)
